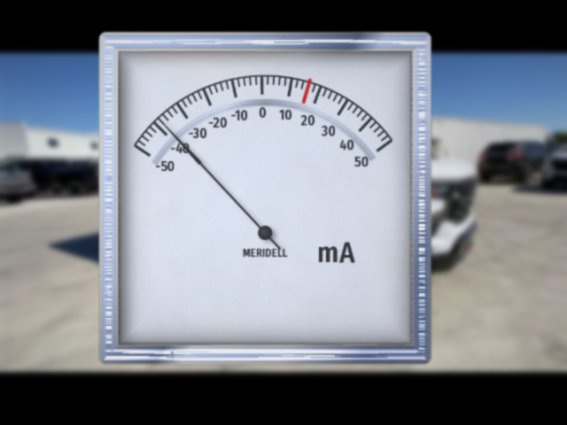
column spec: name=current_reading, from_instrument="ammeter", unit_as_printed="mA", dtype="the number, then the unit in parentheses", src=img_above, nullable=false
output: -38 (mA)
